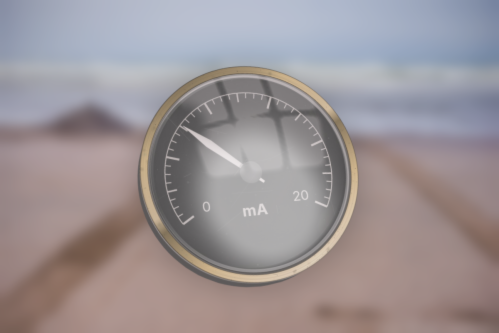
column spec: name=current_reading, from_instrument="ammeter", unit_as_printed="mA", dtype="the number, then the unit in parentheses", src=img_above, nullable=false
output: 6 (mA)
